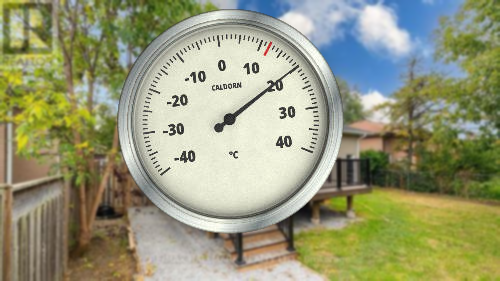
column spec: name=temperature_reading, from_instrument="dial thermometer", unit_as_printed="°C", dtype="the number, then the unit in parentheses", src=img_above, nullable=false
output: 20 (°C)
